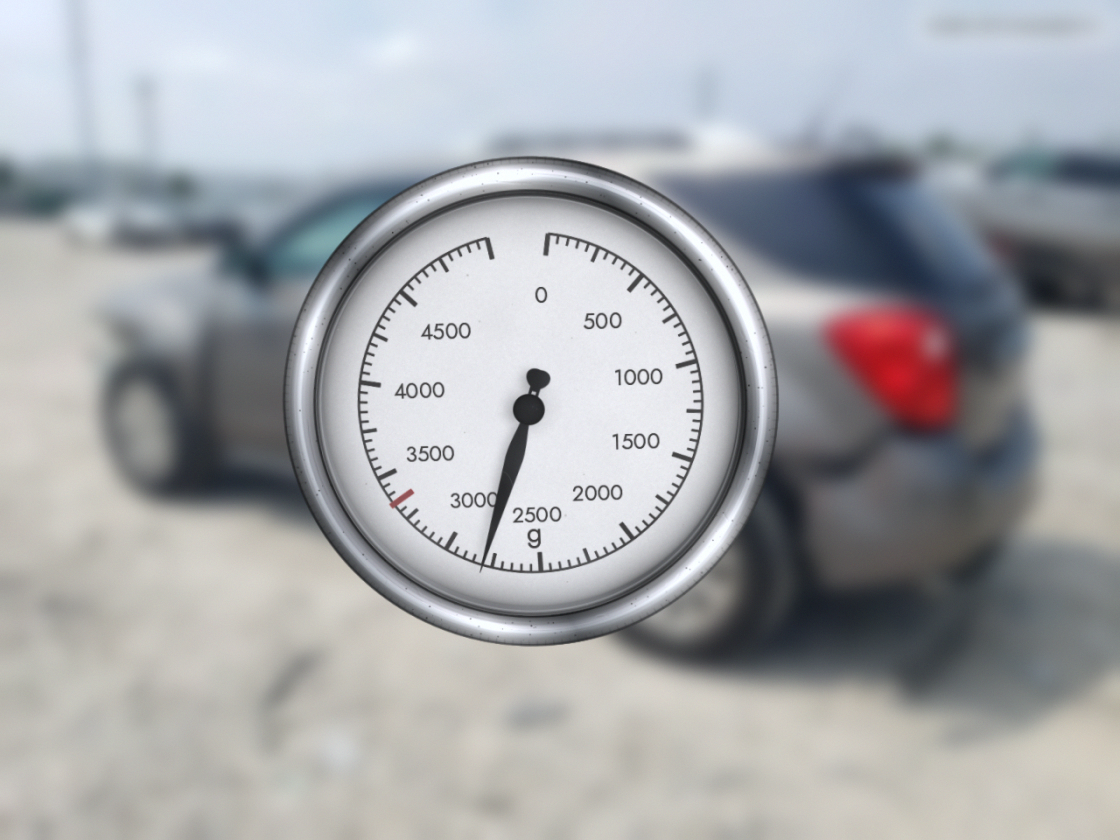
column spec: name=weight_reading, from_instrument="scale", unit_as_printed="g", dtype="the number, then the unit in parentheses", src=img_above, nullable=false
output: 2800 (g)
